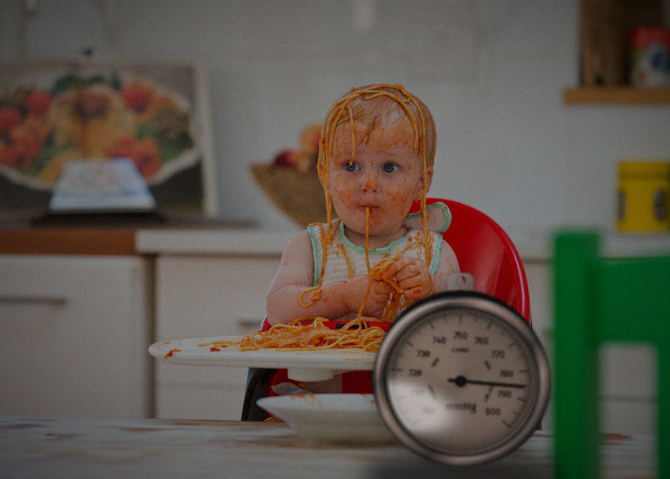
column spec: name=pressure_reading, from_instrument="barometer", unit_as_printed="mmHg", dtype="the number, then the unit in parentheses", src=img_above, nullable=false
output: 785 (mmHg)
